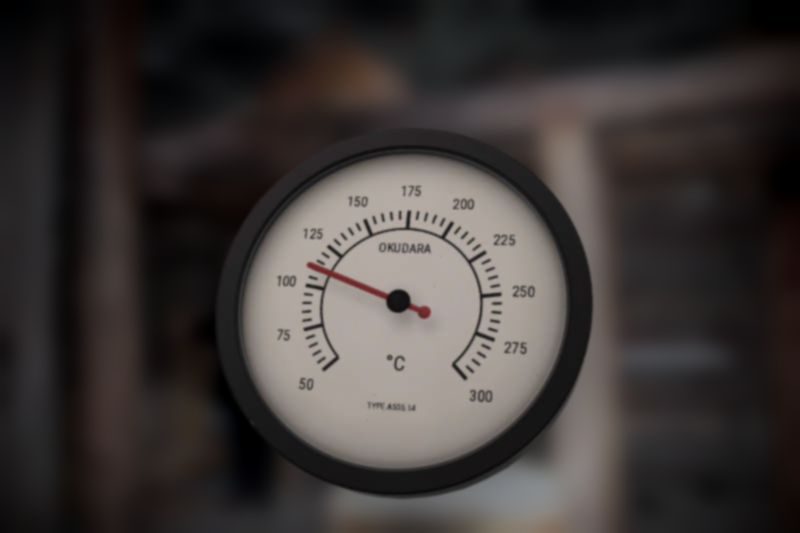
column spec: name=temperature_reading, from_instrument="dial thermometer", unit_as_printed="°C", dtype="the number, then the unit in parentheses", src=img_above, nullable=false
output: 110 (°C)
